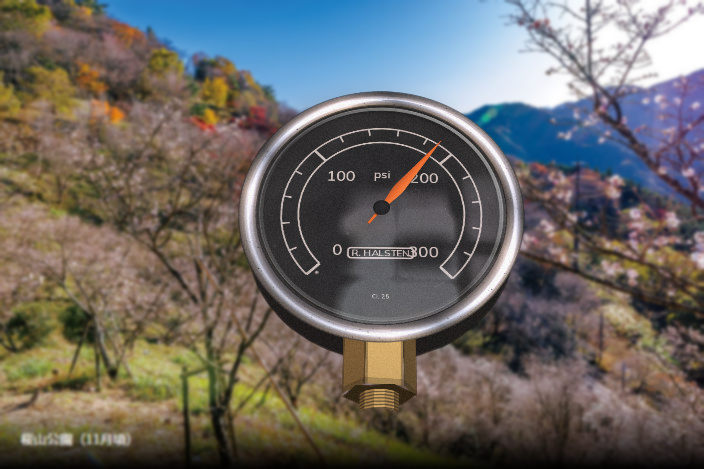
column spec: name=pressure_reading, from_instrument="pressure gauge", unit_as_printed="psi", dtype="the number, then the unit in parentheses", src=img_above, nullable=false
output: 190 (psi)
